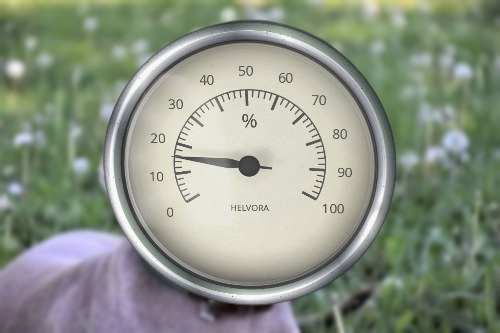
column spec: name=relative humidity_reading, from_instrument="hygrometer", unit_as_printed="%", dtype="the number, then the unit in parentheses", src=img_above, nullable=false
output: 16 (%)
